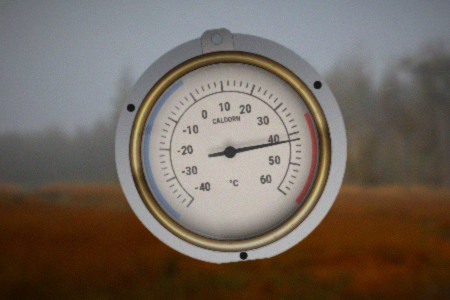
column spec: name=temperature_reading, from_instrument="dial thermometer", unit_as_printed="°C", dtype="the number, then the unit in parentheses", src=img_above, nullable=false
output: 42 (°C)
